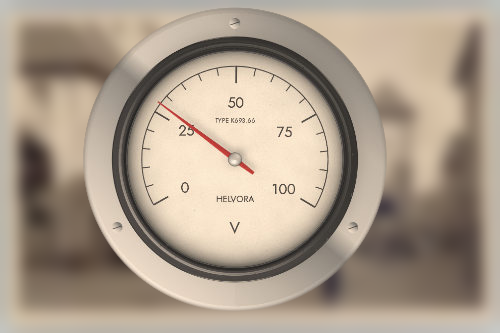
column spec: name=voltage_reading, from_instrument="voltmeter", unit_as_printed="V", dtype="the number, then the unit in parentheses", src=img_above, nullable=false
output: 27.5 (V)
